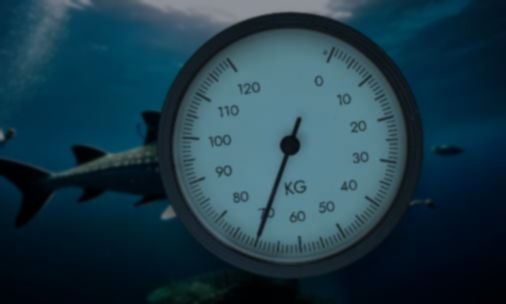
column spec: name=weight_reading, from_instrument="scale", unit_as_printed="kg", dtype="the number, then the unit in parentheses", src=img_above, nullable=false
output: 70 (kg)
